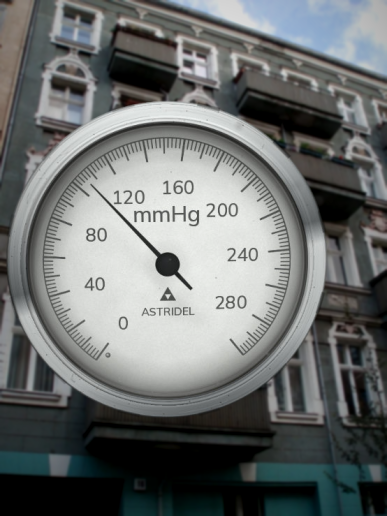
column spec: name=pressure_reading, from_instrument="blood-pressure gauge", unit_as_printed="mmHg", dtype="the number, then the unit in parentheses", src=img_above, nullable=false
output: 106 (mmHg)
